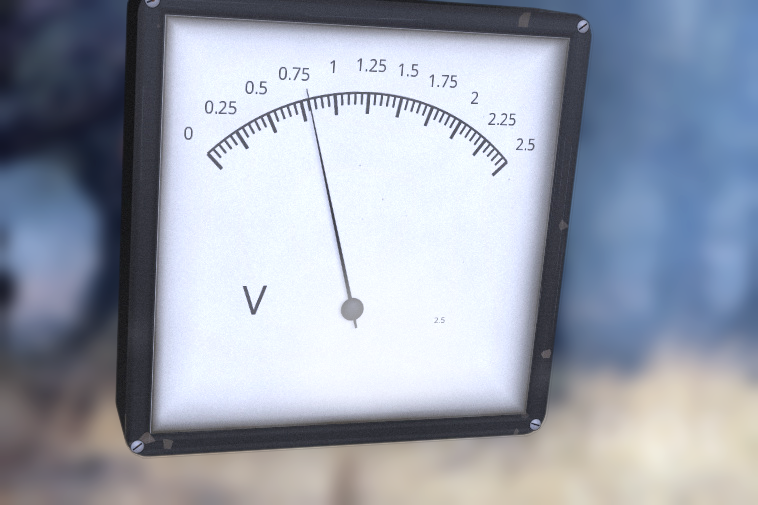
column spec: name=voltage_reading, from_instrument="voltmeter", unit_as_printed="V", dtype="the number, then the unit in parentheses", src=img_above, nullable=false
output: 0.8 (V)
